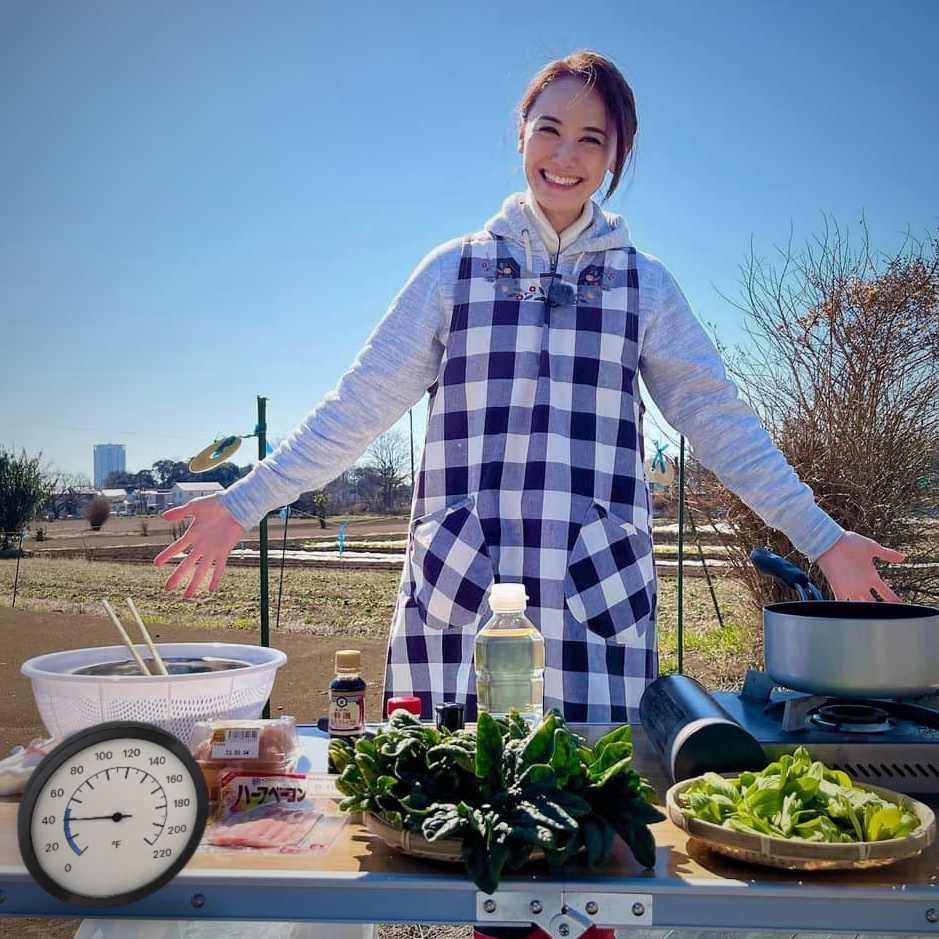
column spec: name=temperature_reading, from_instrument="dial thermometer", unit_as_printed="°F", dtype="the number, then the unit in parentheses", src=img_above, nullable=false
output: 40 (°F)
